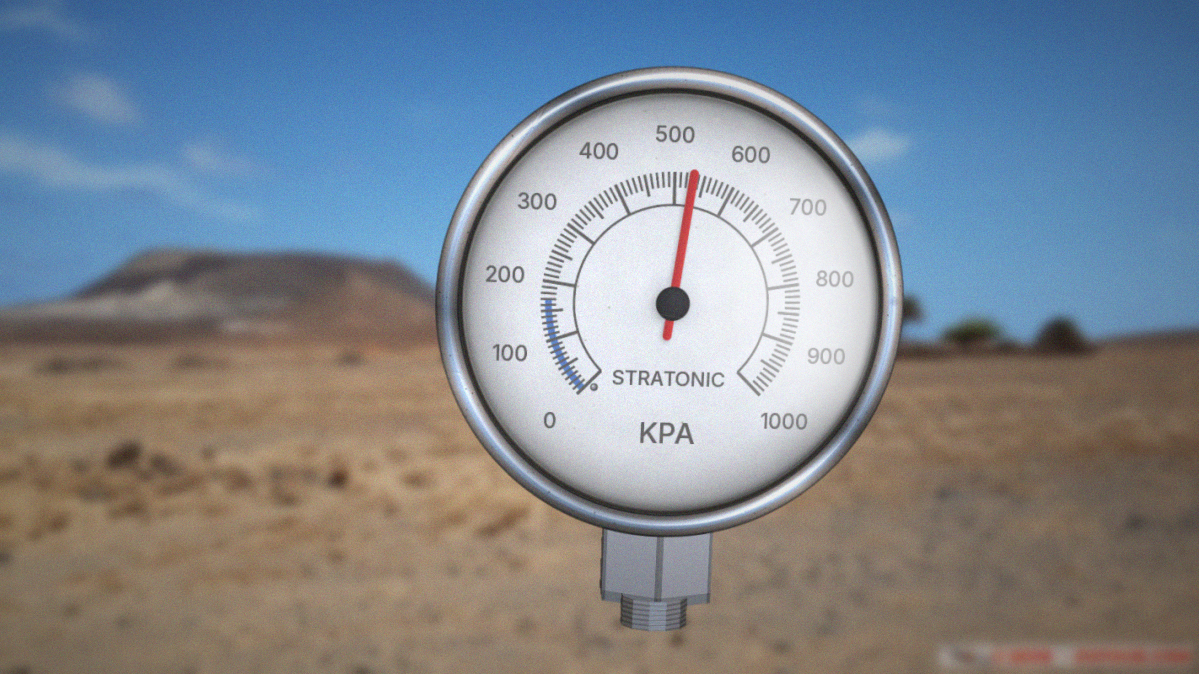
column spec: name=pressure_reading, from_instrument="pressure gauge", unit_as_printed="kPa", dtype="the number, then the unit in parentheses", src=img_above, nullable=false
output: 530 (kPa)
